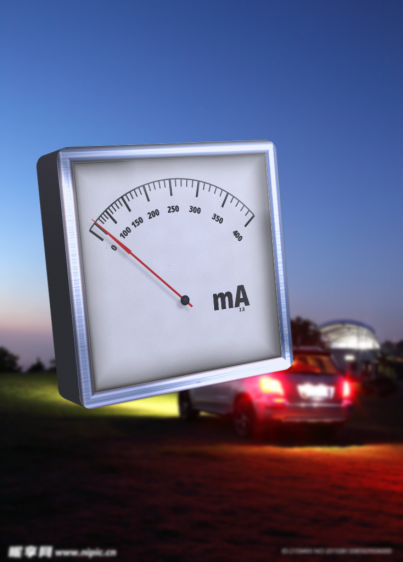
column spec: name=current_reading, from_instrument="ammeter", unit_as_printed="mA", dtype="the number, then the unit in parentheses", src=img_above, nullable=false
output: 50 (mA)
